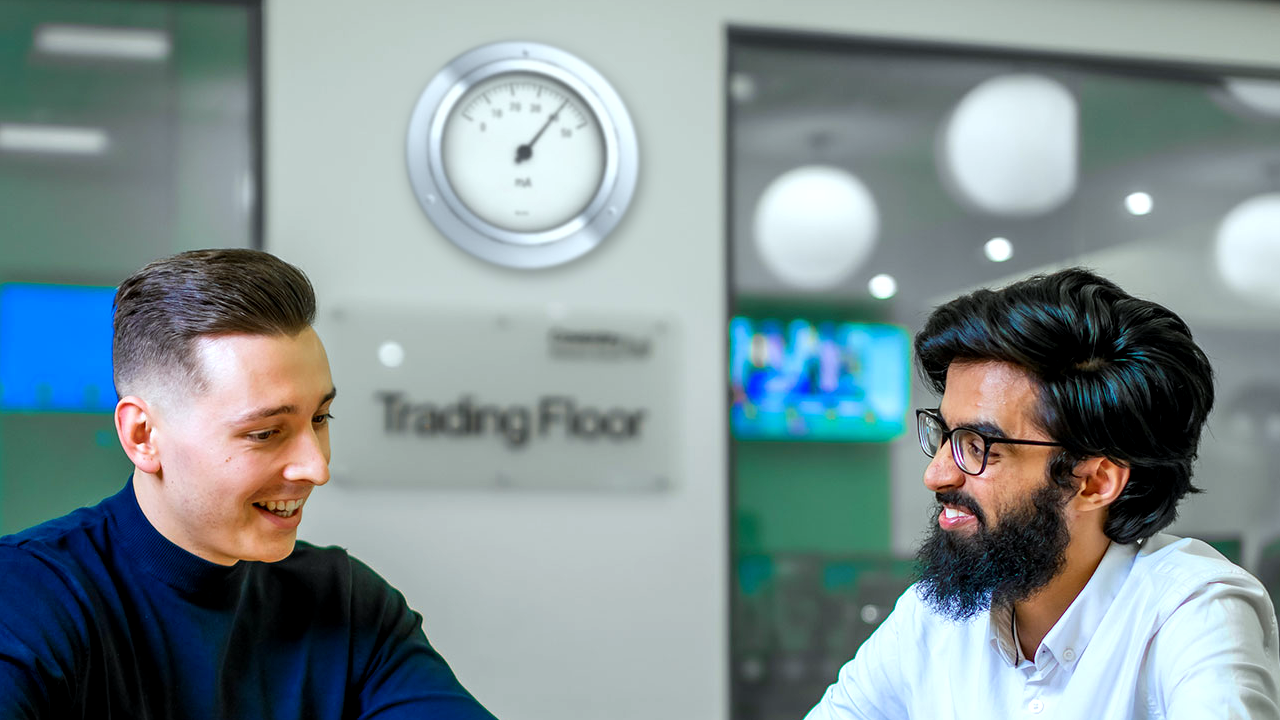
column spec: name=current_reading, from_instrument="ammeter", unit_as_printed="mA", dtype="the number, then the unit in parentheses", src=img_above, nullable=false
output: 40 (mA)
